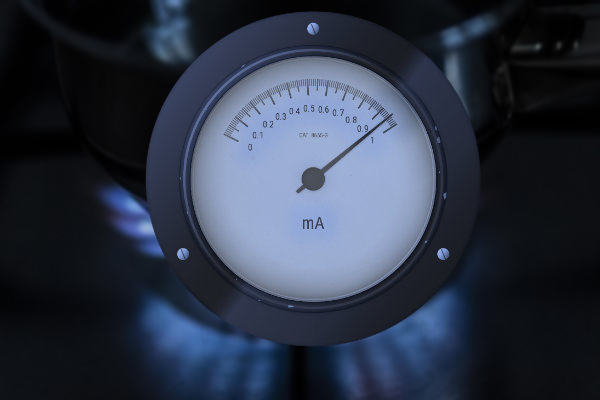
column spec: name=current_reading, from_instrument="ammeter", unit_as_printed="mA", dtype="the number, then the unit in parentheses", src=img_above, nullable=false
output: 0.95 (mA)
